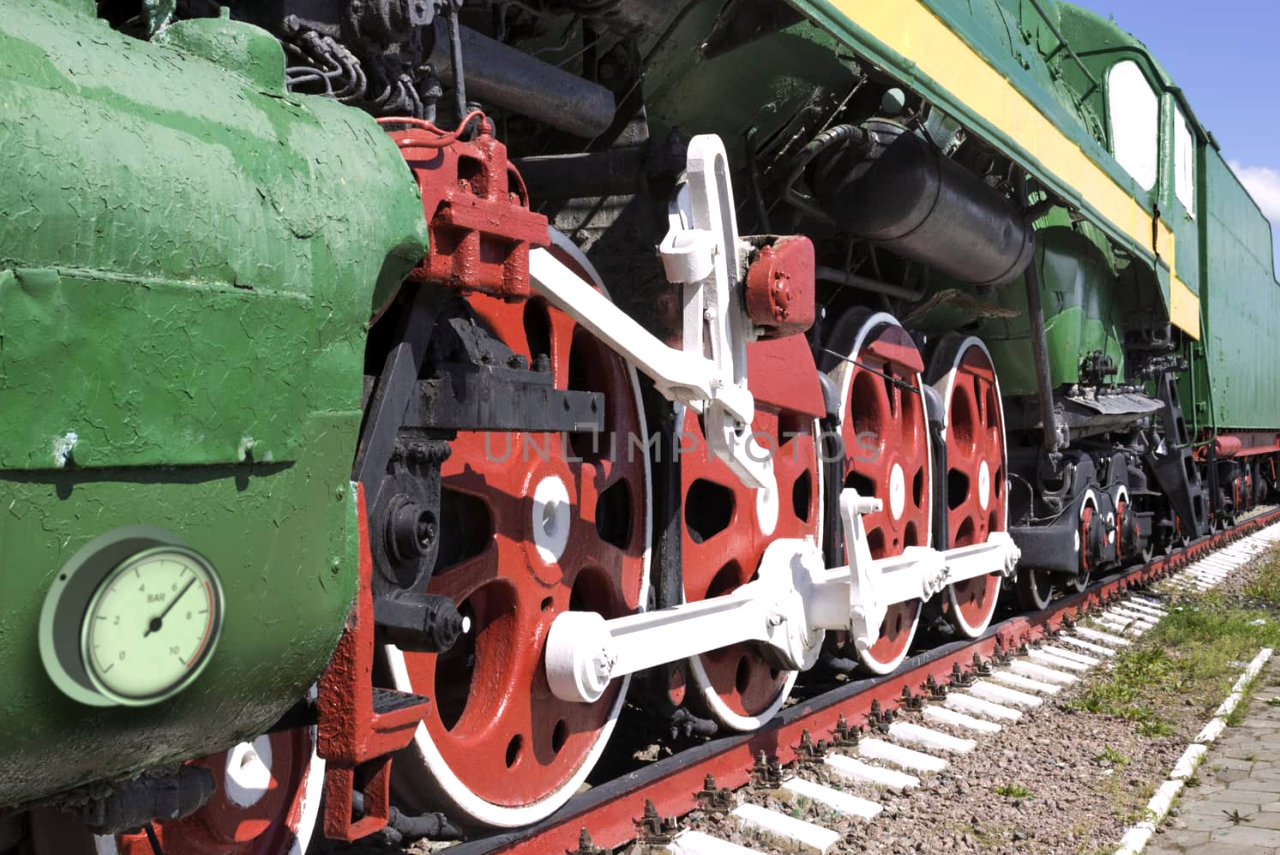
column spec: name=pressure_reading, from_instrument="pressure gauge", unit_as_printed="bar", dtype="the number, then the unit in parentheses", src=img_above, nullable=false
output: 6.5 (bar)
